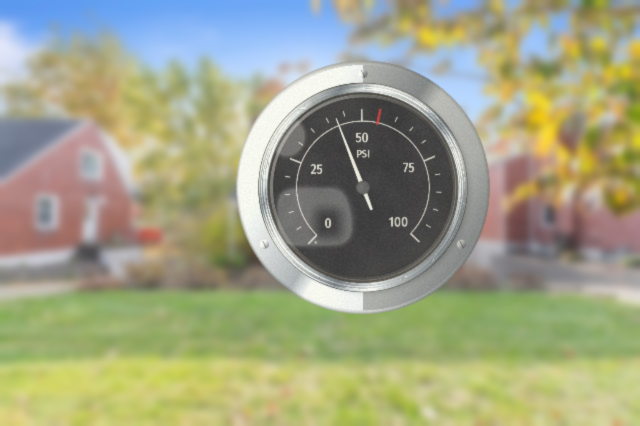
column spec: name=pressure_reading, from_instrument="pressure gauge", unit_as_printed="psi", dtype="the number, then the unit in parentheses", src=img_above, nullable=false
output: 42.5 (psi)
